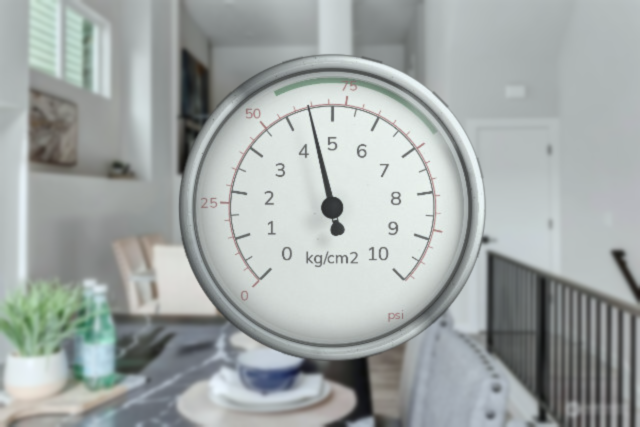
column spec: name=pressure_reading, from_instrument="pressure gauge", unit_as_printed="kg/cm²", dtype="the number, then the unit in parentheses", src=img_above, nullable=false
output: 4.5 (kg/cm²)
